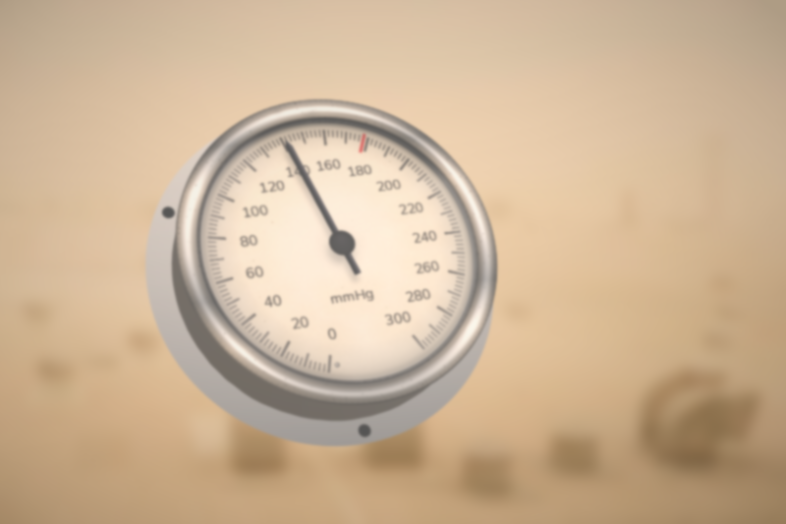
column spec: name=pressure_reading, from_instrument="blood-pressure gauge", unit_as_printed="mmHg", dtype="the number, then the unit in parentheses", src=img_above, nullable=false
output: 140 (mmHg)
